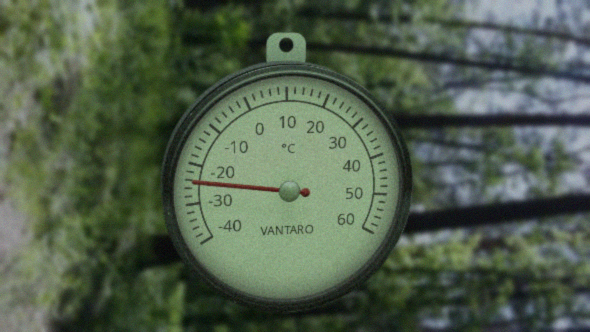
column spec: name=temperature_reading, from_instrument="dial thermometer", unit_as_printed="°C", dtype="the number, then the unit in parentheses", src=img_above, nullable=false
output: -24 (°C)
